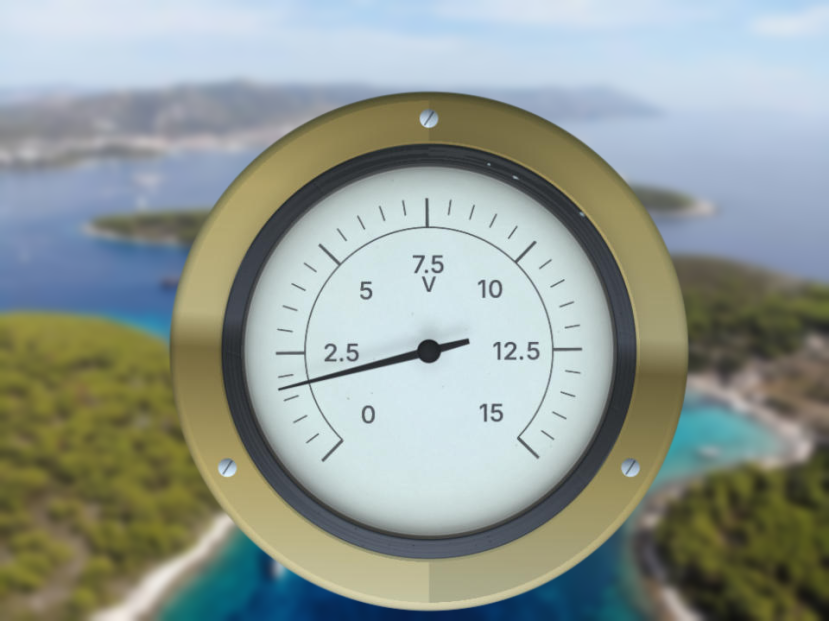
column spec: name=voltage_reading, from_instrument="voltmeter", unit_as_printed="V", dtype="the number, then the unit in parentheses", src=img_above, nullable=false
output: 1.75 (V)
